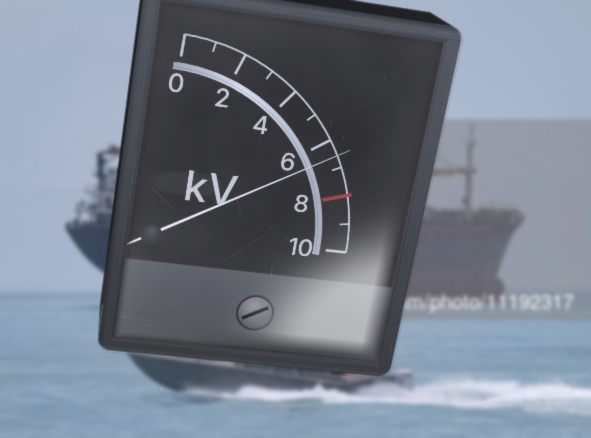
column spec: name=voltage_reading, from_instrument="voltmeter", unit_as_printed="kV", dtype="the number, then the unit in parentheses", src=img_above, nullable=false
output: 6.5 (kV)
